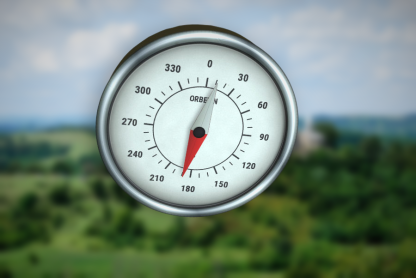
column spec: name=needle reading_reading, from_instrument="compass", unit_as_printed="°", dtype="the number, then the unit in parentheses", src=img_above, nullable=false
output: 190 (°)
